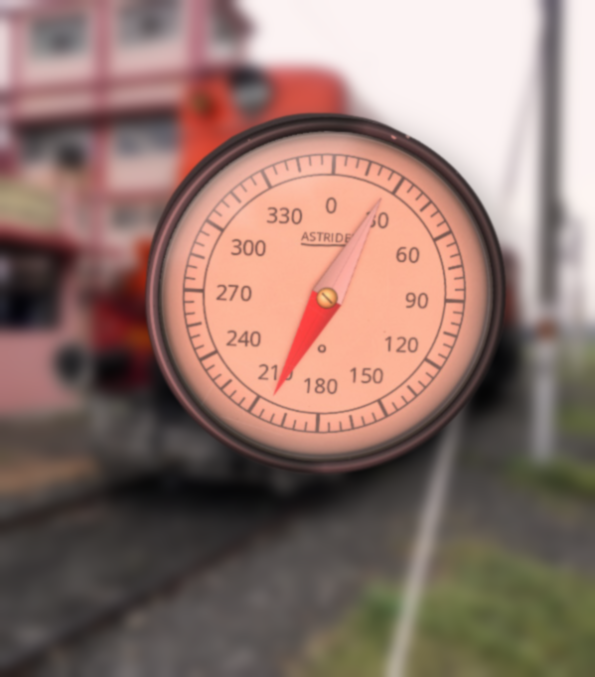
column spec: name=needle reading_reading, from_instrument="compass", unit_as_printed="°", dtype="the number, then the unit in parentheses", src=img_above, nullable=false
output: 205 (°)
